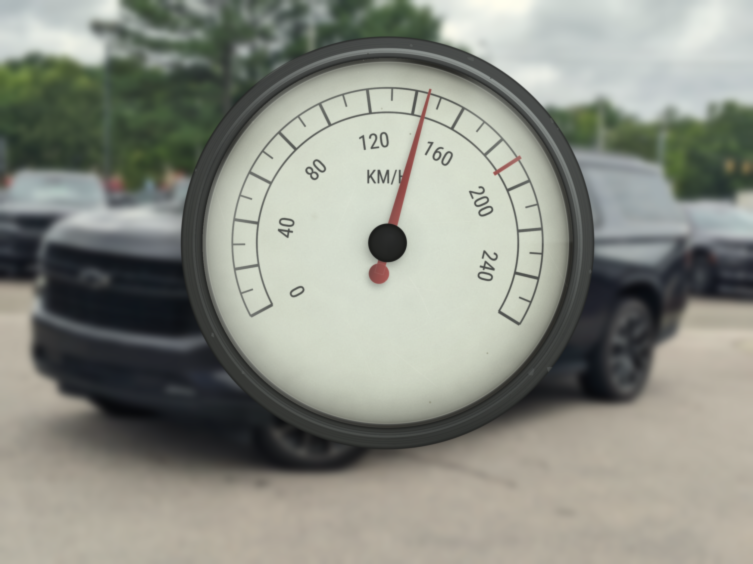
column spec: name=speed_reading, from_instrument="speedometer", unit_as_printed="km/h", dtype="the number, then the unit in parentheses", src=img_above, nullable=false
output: 145 (km/h)
